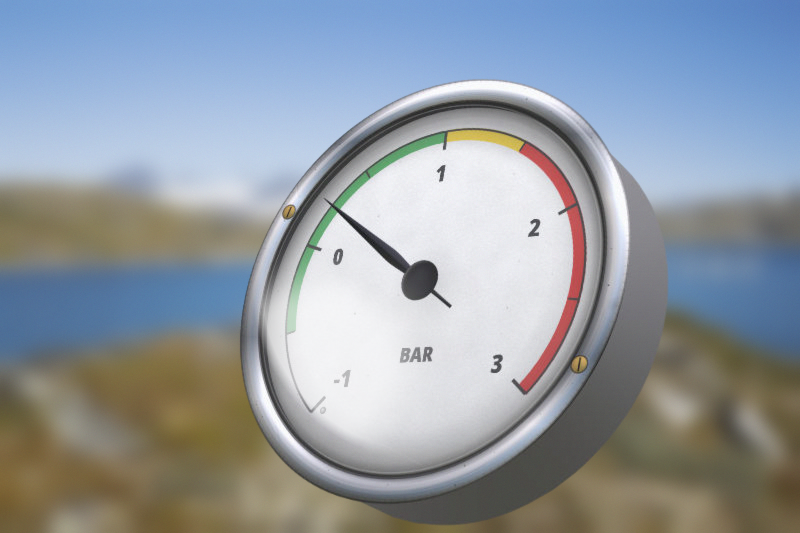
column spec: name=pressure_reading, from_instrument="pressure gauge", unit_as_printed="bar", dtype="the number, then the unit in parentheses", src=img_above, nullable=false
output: 0.25 (bar)
